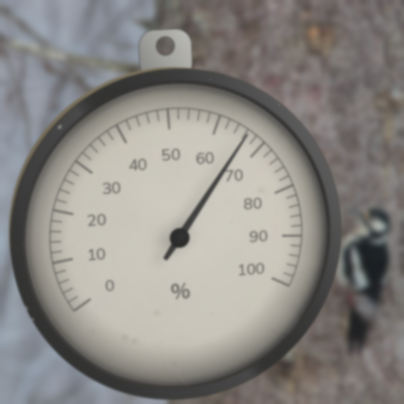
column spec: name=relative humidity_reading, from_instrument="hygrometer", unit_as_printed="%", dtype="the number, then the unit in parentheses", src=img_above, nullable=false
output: 66 (%)
